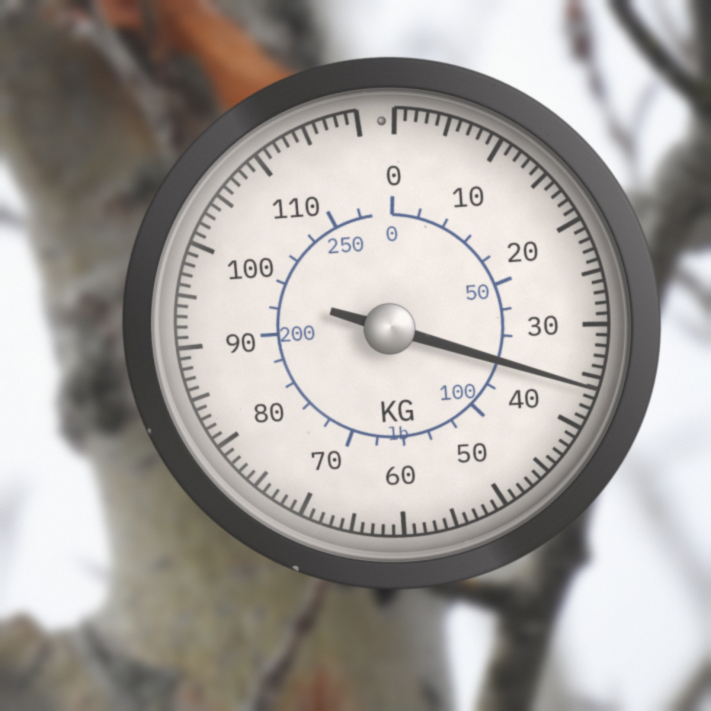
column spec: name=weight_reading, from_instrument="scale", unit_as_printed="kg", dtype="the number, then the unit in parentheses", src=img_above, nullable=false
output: 36 (kg)
